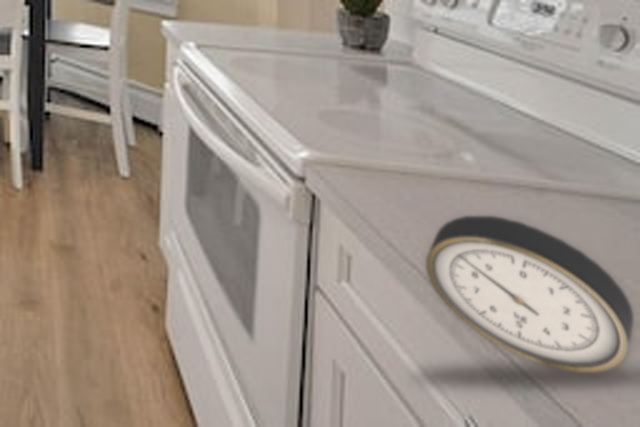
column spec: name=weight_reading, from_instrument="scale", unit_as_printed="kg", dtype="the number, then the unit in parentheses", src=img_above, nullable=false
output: 8.5 (kg)
